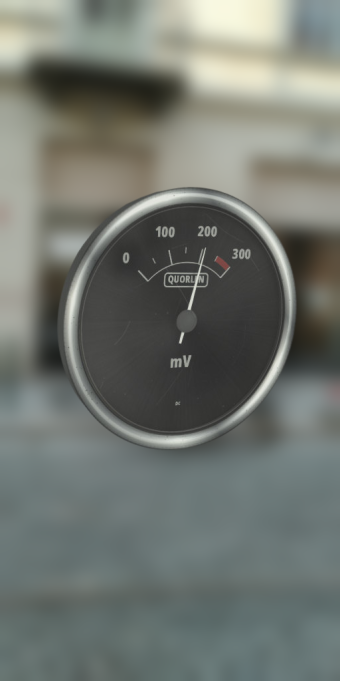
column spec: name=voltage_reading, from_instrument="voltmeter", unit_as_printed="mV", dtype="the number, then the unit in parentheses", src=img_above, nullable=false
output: 200 (mV)
